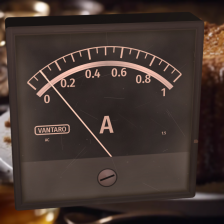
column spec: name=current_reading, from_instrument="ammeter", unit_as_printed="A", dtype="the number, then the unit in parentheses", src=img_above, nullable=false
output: 0.1 (A)
